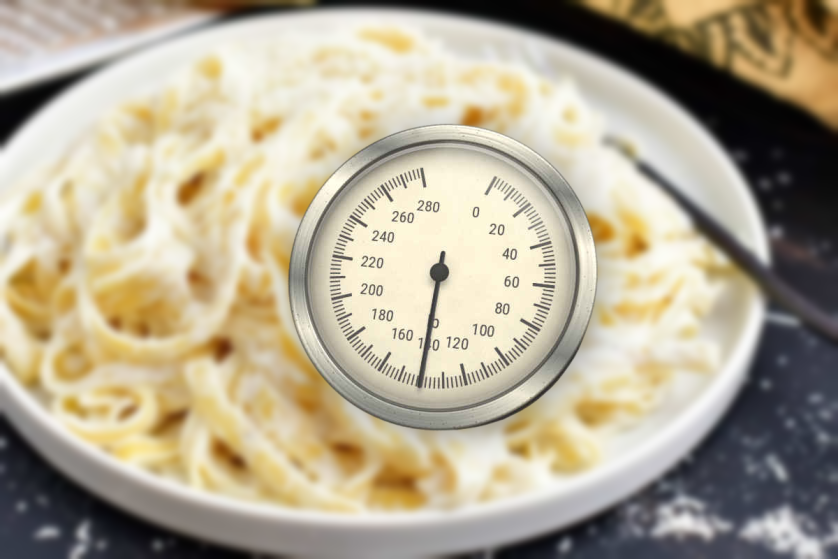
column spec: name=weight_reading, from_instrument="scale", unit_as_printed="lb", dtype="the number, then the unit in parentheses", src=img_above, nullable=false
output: 140 (lb)
